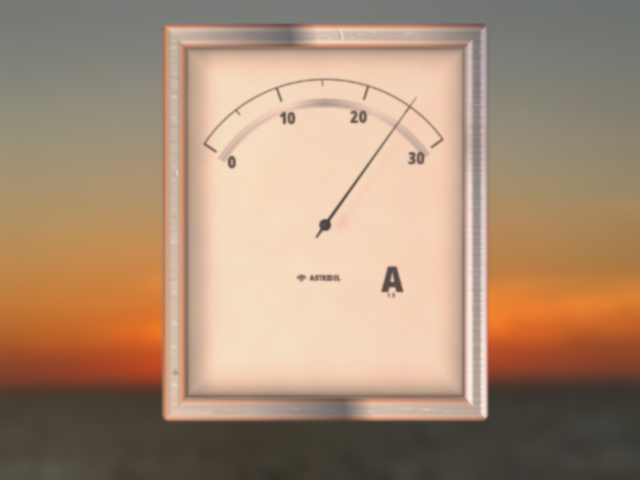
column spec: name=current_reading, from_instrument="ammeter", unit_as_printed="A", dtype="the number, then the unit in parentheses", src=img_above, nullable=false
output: 25 (A)
